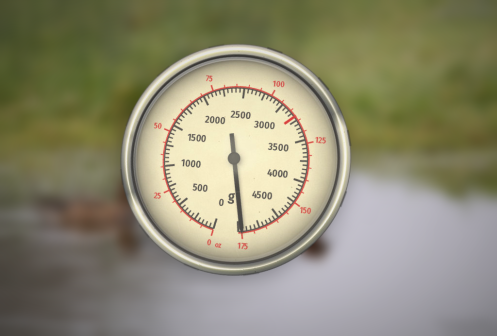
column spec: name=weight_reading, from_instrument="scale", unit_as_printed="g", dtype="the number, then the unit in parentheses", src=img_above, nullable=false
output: 4950 (g)
